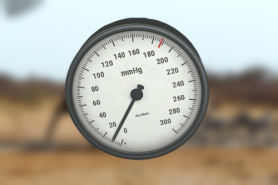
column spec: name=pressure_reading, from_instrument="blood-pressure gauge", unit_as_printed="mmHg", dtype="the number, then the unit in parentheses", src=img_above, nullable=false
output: 10 (mmHg)
